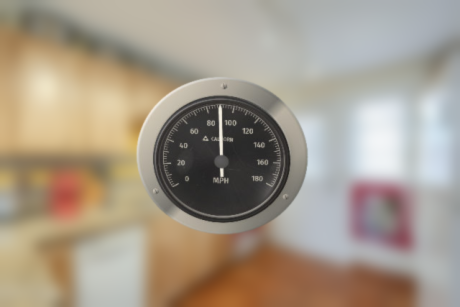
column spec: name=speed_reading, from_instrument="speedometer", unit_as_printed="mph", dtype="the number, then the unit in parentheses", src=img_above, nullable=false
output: 90 (mph)
